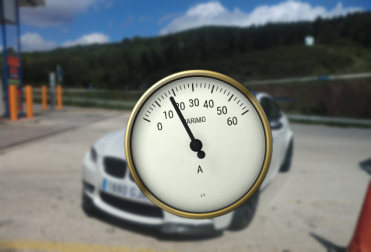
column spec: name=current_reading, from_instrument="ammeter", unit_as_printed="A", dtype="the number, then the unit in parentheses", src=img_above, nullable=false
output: 18 (A)
